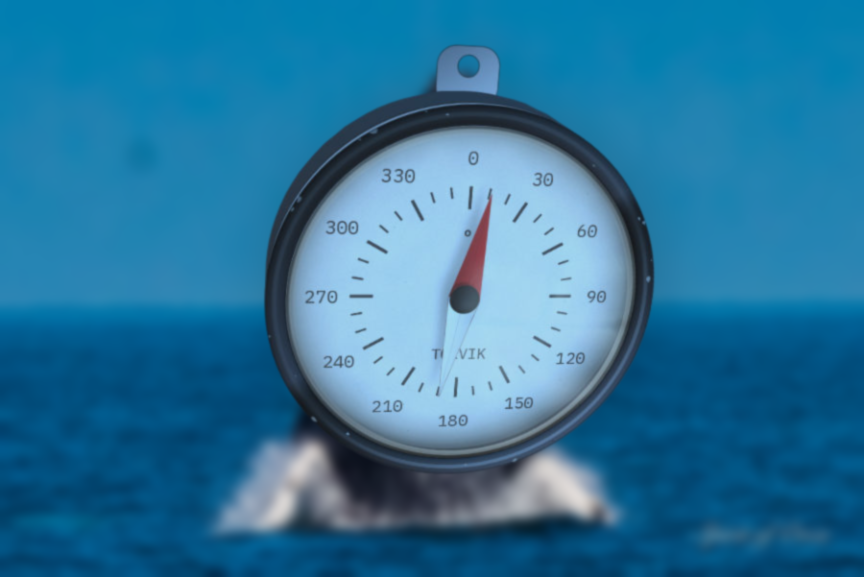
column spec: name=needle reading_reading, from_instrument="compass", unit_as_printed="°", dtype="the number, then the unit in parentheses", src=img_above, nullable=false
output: 10 (°)
